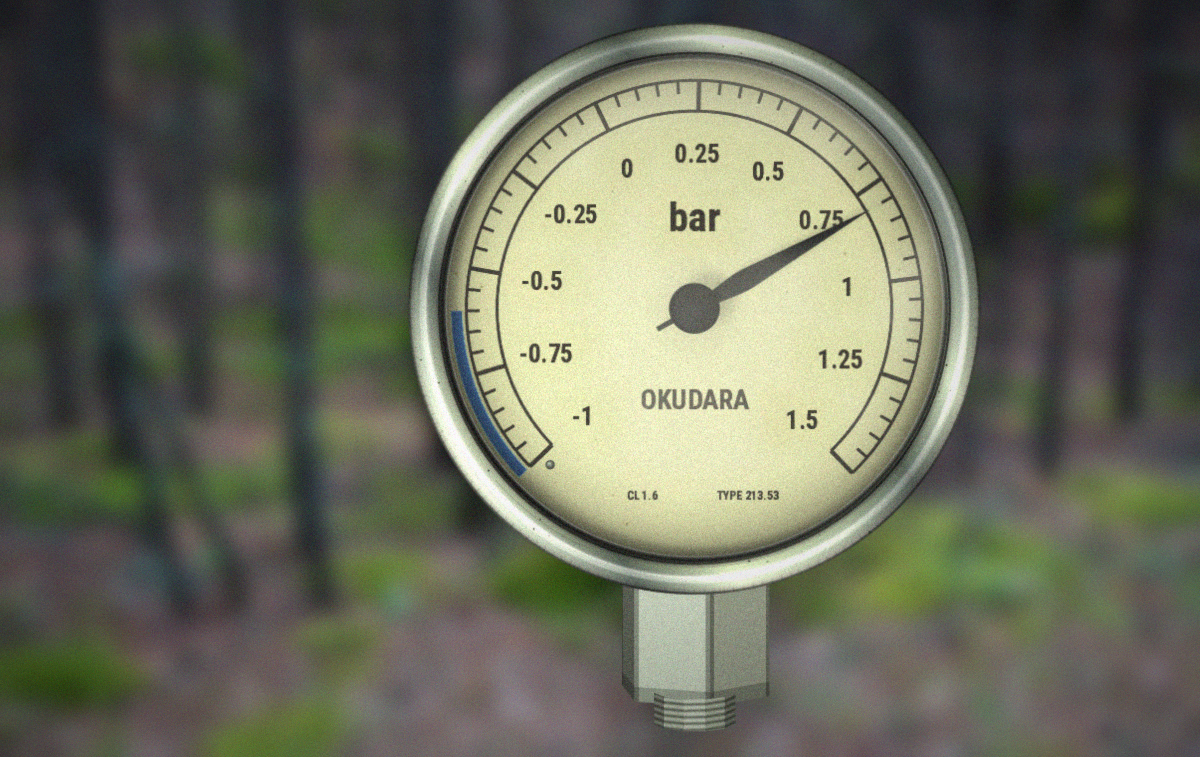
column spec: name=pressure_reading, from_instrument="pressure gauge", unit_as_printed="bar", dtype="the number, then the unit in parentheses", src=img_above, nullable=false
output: 0.8 (bar)
